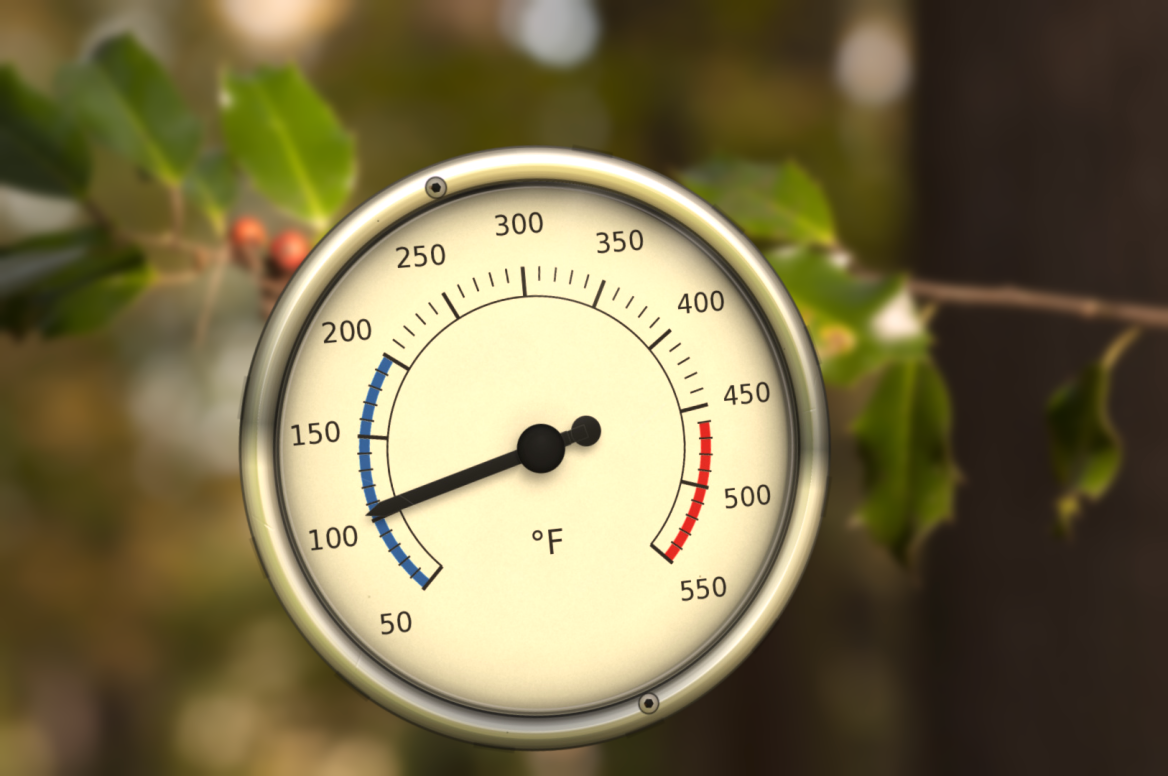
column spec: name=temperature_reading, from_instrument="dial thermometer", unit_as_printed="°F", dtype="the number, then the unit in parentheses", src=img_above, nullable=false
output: 105 (°F)
